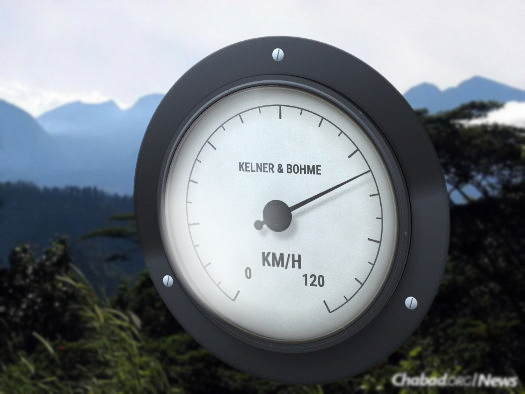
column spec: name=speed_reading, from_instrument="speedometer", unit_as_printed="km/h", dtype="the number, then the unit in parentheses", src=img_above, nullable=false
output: 85 (km/h)
